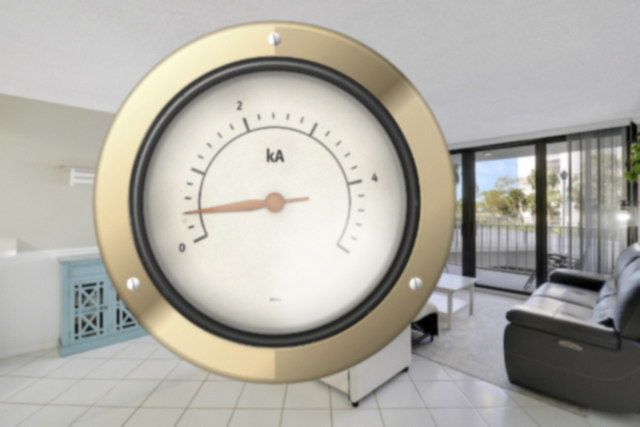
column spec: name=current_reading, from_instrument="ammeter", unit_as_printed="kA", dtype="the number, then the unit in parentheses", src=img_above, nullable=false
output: 0.4 (kA)
